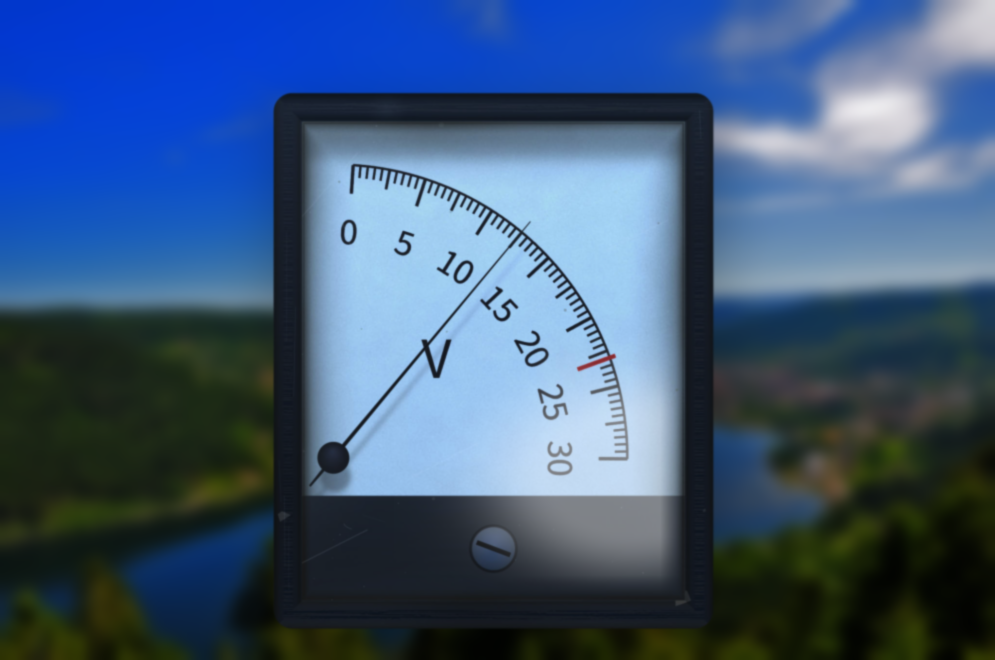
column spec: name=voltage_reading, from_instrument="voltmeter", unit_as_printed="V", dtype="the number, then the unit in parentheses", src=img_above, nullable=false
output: 12.5 (V)
